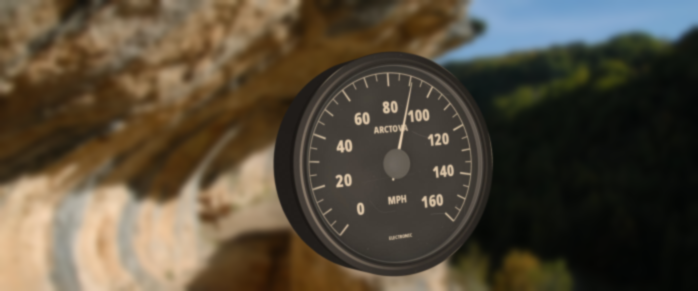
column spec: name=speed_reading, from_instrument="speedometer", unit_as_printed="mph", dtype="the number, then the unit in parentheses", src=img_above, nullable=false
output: 90 (mph)
